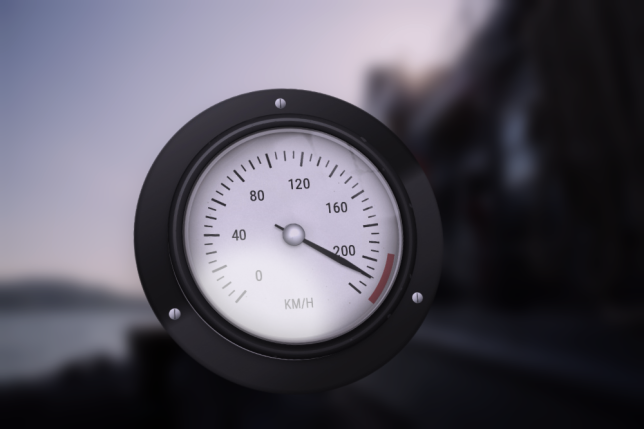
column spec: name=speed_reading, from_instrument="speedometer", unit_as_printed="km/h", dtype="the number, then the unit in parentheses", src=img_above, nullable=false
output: 210 (km/h)
